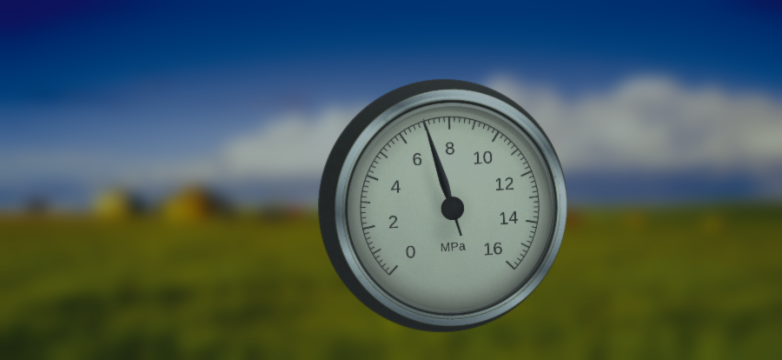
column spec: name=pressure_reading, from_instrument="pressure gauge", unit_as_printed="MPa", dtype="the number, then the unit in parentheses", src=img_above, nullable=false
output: 7 (MPa)
